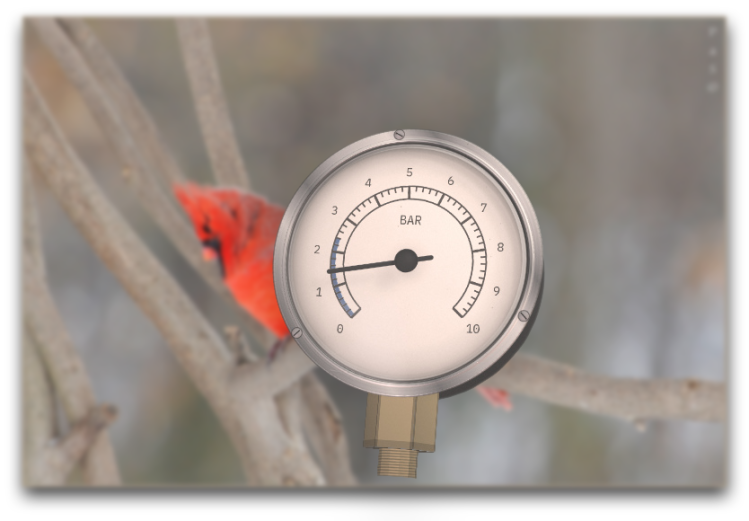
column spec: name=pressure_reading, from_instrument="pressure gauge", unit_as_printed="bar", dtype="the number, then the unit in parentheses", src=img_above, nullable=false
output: 1.4 (bar)
